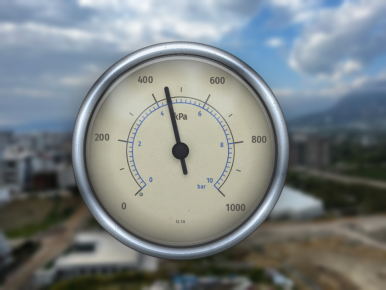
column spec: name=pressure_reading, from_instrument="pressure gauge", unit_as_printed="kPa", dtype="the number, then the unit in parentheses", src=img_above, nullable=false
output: 450 (kPa)
